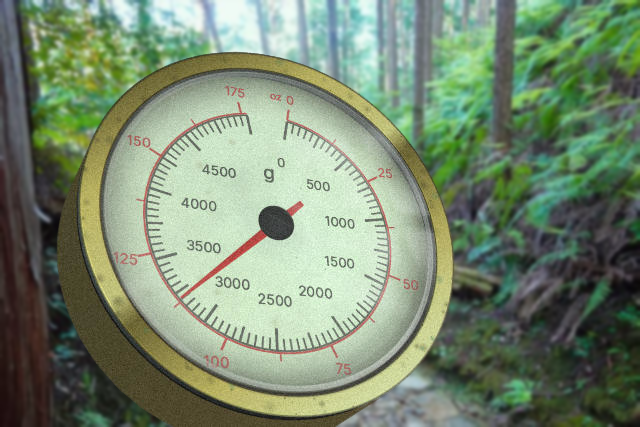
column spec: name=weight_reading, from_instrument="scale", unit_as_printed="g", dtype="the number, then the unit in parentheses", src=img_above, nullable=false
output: 3200 (g)
